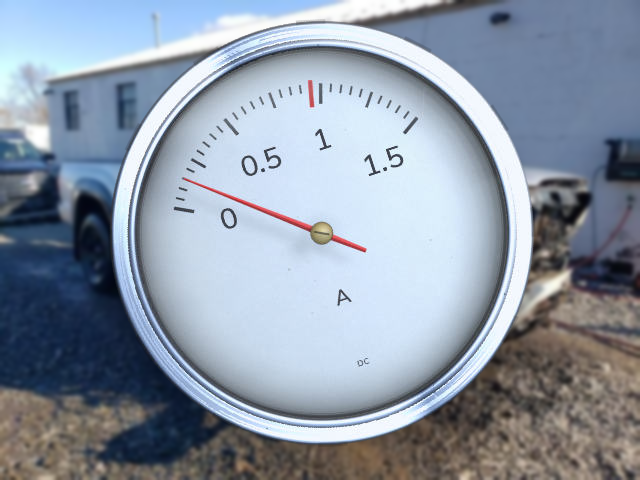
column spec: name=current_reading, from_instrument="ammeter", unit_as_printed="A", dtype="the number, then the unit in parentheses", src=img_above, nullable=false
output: 0.15 (A)
